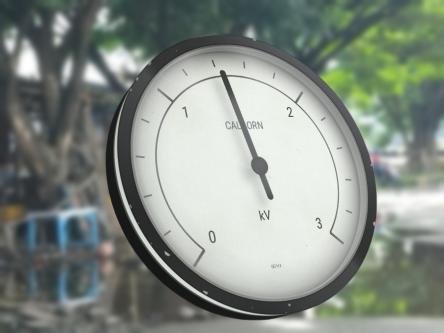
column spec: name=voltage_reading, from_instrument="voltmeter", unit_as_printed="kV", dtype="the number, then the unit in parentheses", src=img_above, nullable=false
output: 1.4 (kV)
